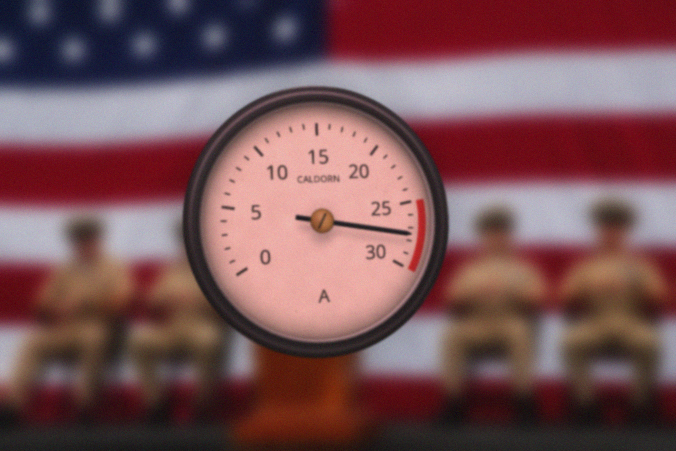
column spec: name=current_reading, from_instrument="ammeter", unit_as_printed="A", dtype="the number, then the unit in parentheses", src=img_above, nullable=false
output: 27.5 (A)
